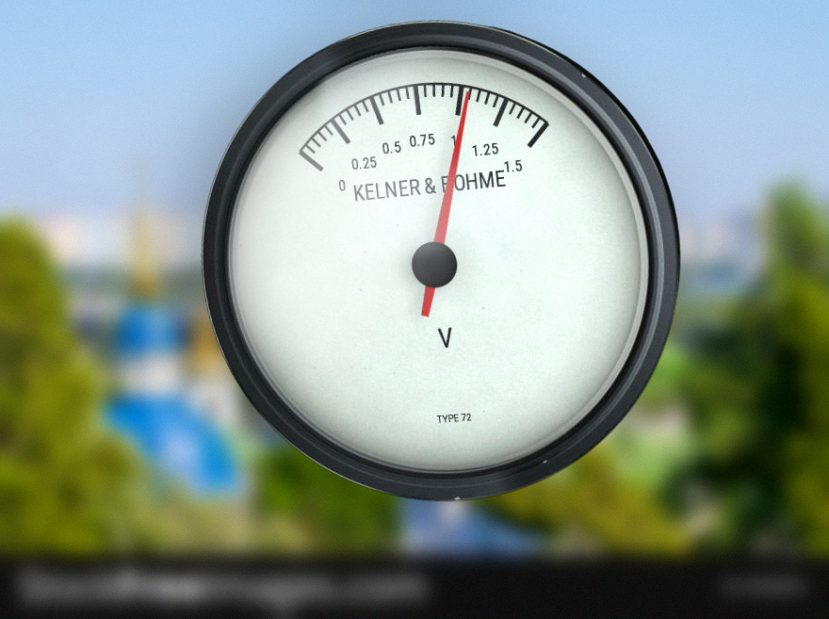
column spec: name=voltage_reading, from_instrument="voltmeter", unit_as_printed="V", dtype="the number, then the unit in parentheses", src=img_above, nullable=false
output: 1.05 (V)
